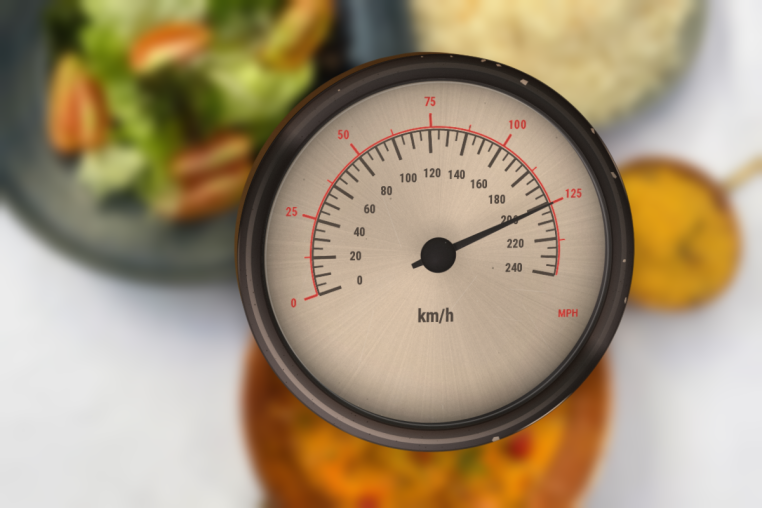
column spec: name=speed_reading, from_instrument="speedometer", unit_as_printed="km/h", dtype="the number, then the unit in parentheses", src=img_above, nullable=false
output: 200 (km/h)
